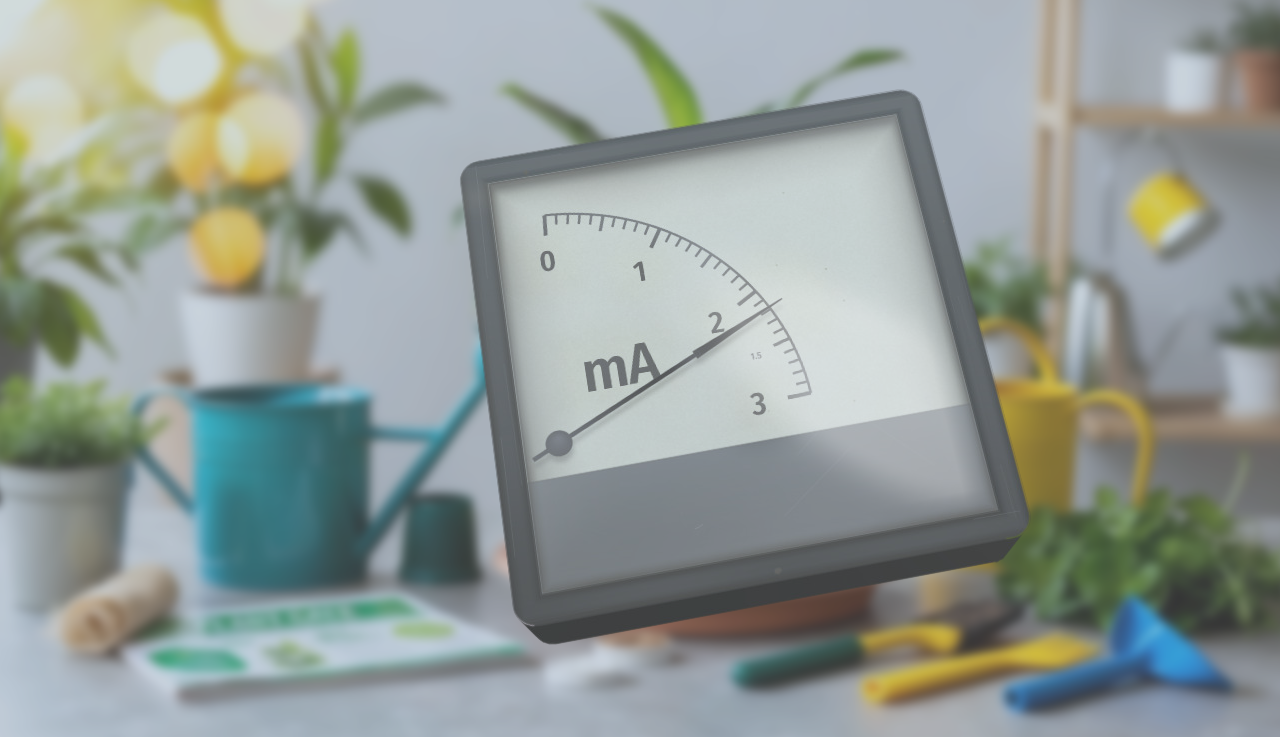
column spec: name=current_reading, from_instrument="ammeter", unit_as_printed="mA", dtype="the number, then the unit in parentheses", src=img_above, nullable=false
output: 2.2 (mA)
